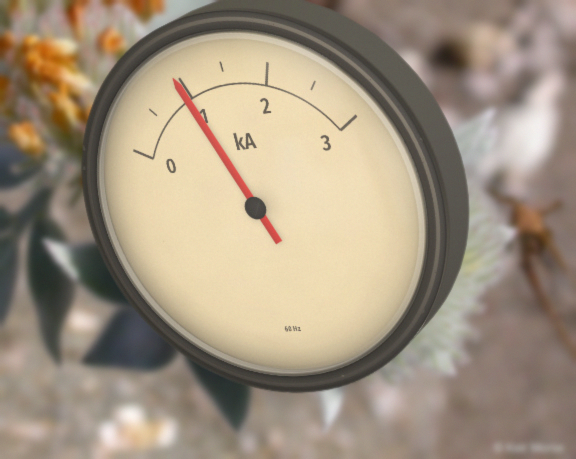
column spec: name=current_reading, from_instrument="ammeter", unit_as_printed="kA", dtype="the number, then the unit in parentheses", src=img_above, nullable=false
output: 1 (kA)
